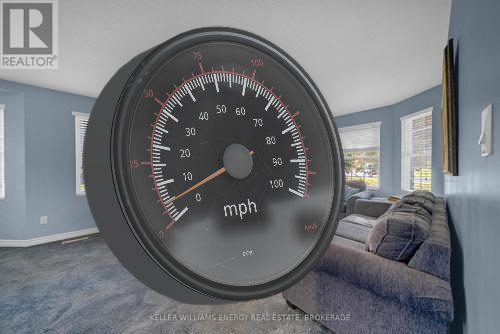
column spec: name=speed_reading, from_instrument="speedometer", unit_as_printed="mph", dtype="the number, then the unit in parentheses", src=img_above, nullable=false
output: 5 (mph)
